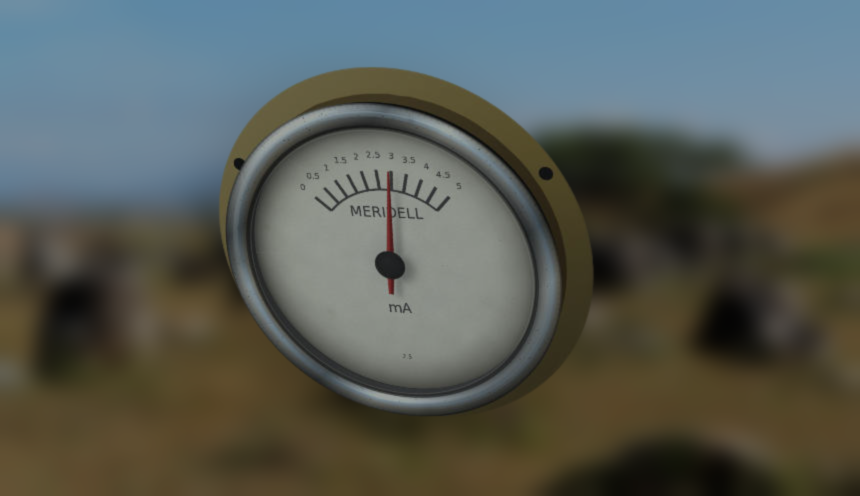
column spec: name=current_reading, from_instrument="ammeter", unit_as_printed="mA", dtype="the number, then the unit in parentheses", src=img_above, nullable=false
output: 3 (mA)
